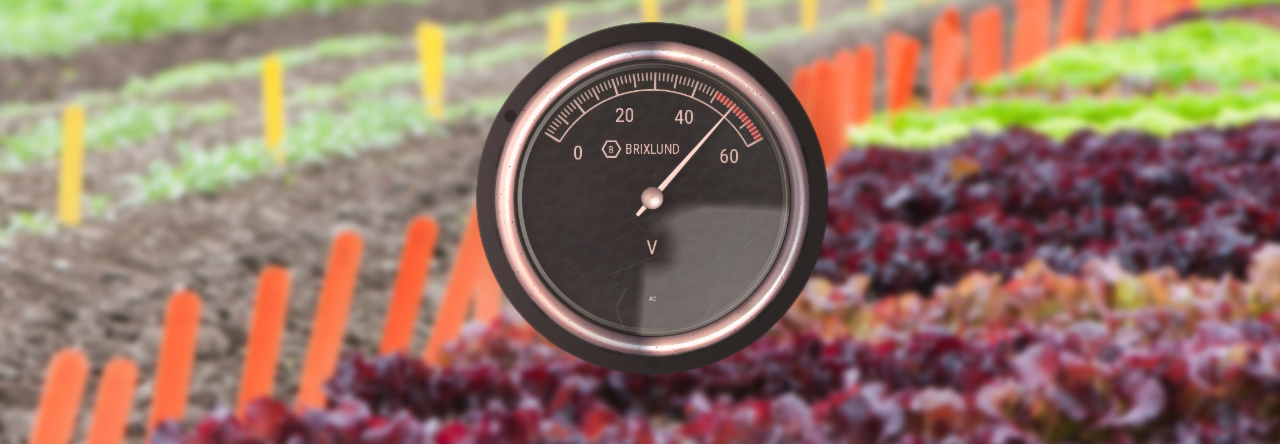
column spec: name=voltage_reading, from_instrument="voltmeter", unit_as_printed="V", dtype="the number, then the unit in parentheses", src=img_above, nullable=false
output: 50 (V)
